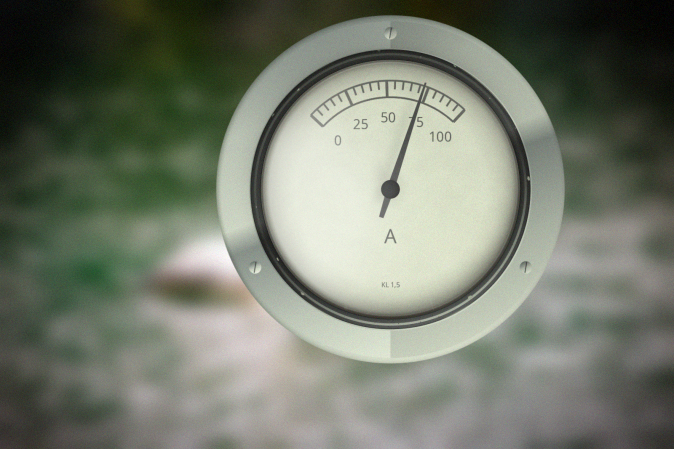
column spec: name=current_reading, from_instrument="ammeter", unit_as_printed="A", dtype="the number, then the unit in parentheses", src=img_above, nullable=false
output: 72.5 (A)
